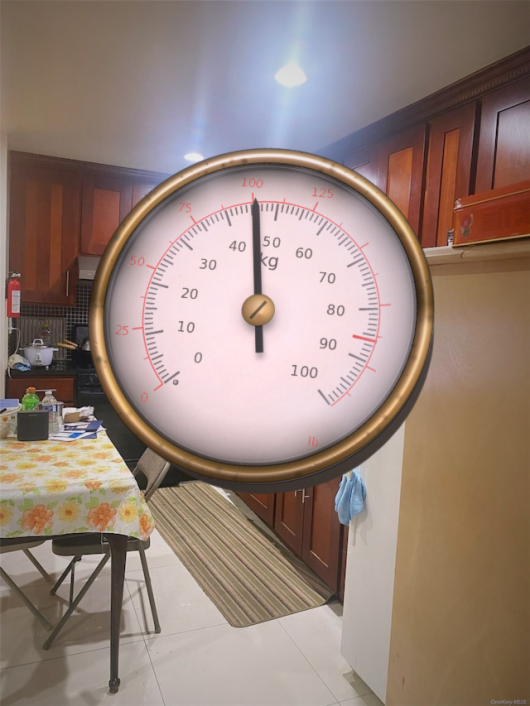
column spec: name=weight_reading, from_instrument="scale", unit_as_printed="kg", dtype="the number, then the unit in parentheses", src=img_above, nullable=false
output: 46 (kg)
